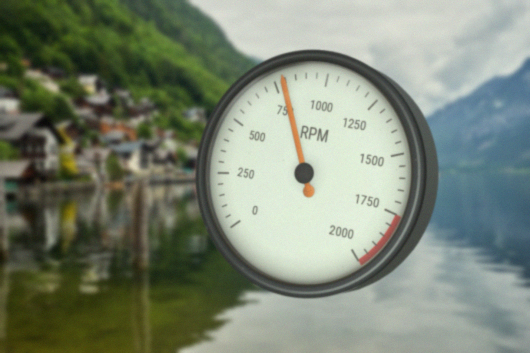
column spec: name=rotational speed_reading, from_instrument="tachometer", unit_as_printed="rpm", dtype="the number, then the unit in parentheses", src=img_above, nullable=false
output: 800 (rpm)
